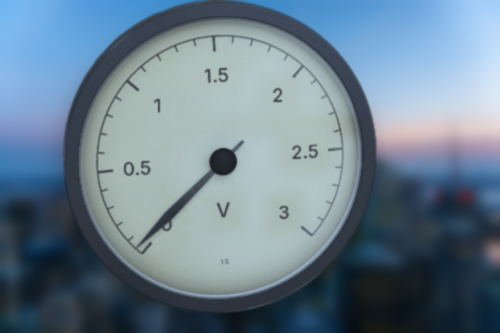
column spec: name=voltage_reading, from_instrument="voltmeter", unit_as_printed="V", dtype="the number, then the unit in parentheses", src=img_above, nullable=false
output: 0.05 (V)
